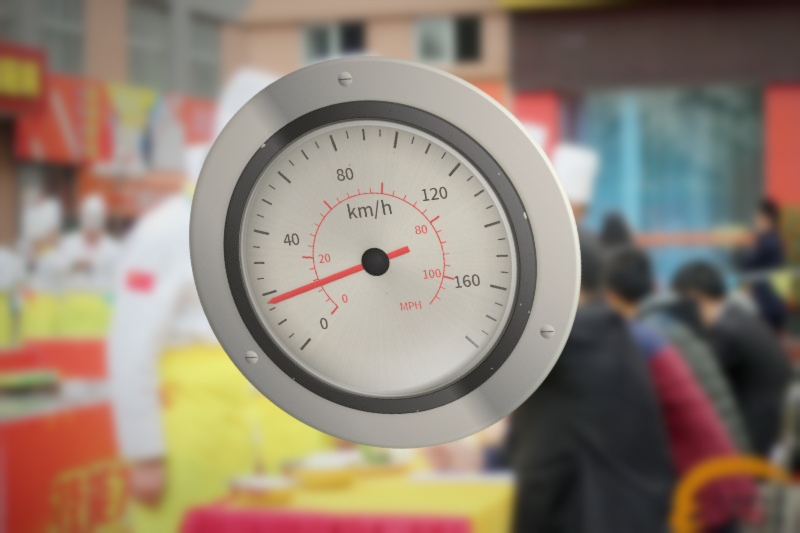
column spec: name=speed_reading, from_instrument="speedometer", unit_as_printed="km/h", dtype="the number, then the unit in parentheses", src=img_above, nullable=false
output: 17.5 (km/h)
